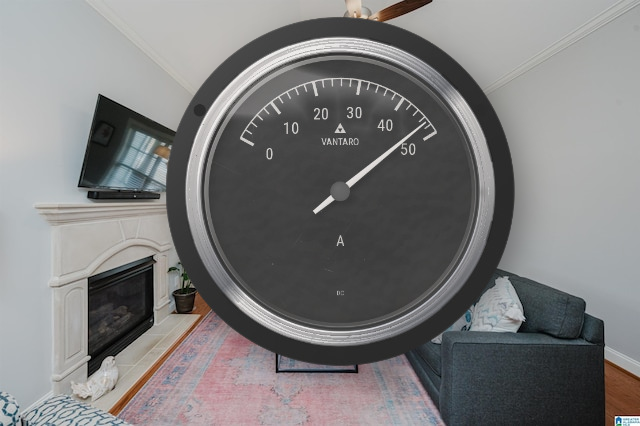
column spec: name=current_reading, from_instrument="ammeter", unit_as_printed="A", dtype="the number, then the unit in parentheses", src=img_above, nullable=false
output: 47 (A)
